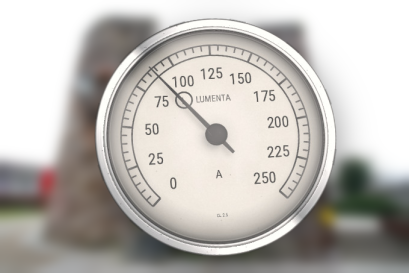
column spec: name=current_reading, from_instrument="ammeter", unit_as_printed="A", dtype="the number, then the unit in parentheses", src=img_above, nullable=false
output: 87.5 (A)
